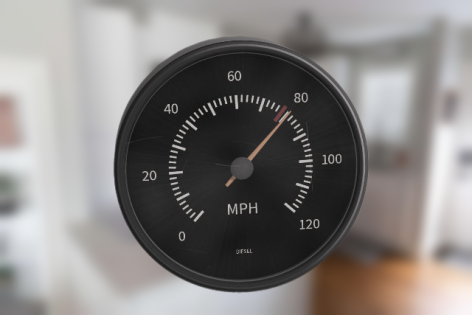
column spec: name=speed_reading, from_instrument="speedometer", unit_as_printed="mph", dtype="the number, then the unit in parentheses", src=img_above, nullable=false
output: 80 (mph)
